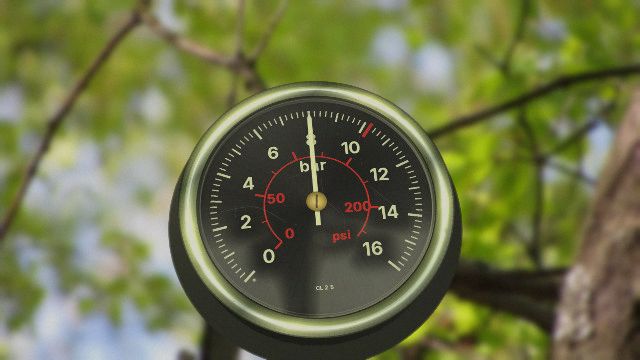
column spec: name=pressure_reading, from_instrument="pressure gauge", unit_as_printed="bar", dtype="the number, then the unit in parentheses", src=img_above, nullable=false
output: 8 (bar)
